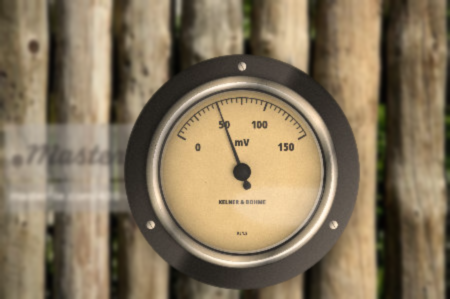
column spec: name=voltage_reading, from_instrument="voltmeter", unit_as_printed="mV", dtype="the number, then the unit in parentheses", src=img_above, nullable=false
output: 50 (mV)
